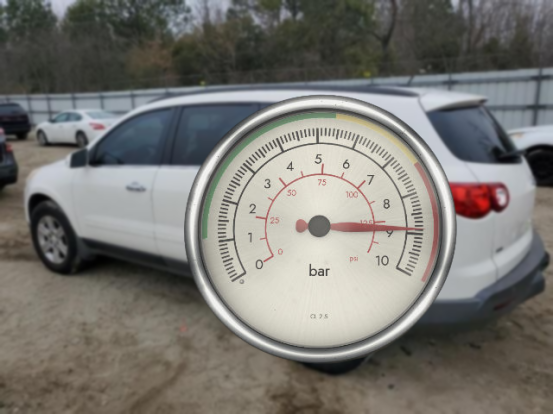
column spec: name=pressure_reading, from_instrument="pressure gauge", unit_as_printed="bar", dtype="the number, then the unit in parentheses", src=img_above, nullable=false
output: 8.9 (bar)
